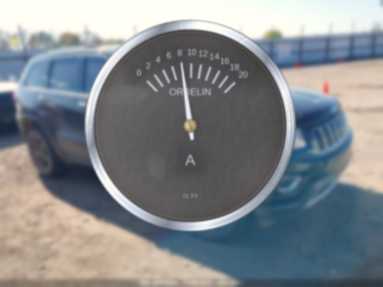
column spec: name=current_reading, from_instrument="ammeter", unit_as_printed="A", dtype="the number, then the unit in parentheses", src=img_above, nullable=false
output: 8 (A)
